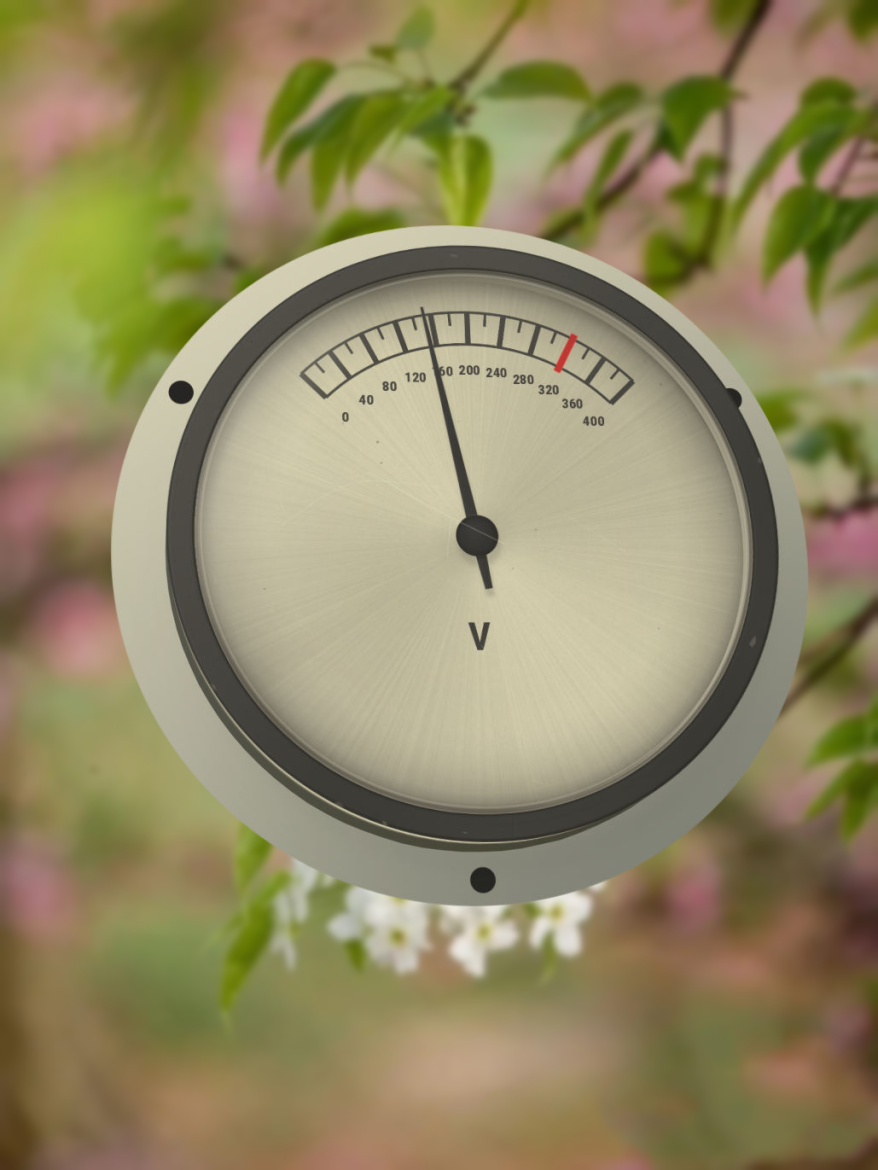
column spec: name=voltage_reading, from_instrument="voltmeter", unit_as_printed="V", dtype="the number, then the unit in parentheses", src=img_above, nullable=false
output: 150 (V)
